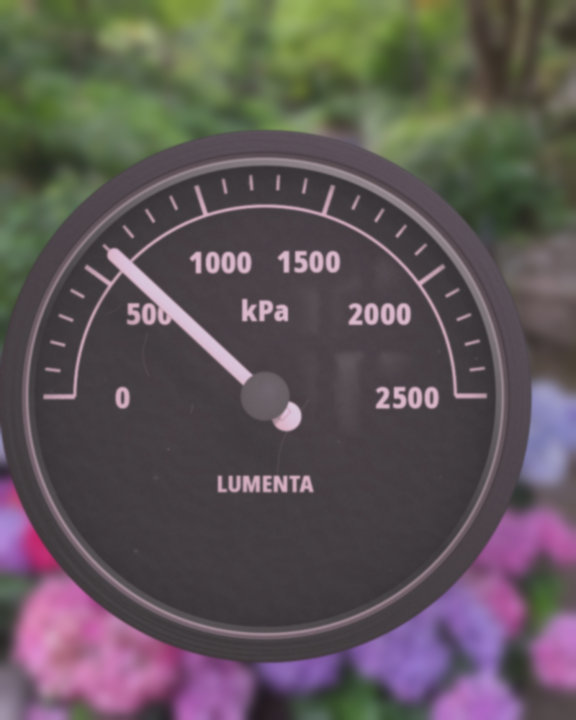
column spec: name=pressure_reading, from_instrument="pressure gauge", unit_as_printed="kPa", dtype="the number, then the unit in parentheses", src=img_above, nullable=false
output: 600 (kPa)
